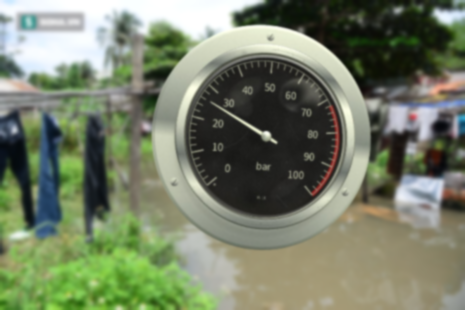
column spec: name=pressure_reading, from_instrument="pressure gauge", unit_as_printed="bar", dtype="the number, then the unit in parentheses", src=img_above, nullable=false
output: 26 (bar)
